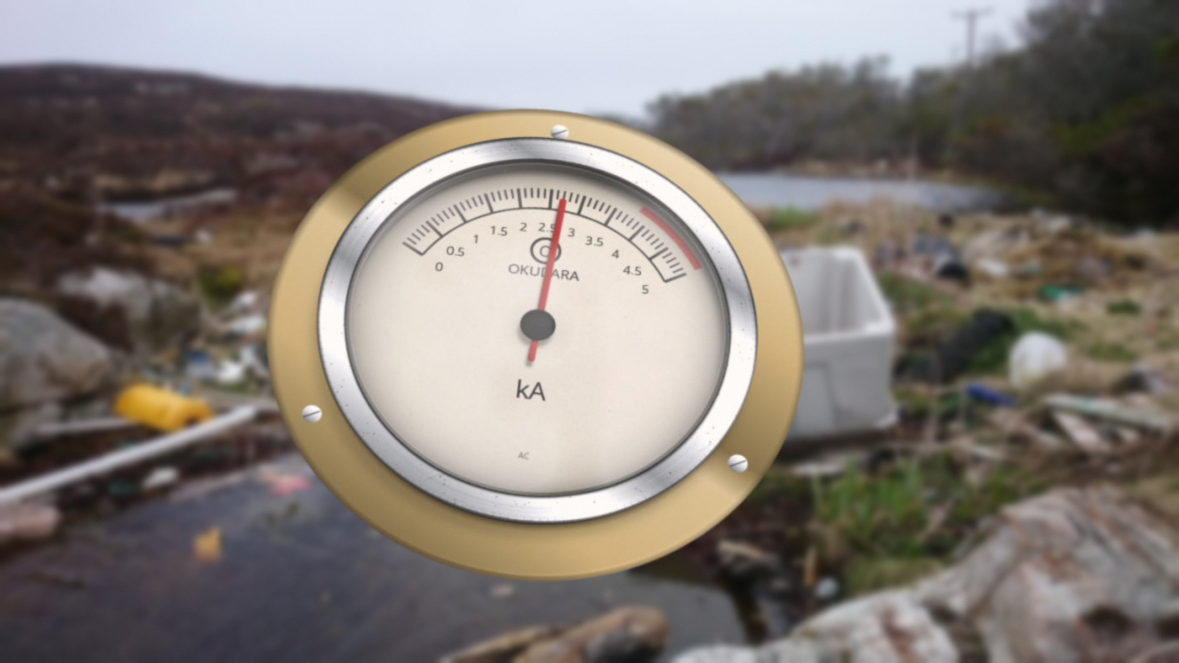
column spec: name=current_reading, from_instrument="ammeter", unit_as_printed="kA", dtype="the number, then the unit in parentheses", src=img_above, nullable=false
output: 2.7 (kA)
